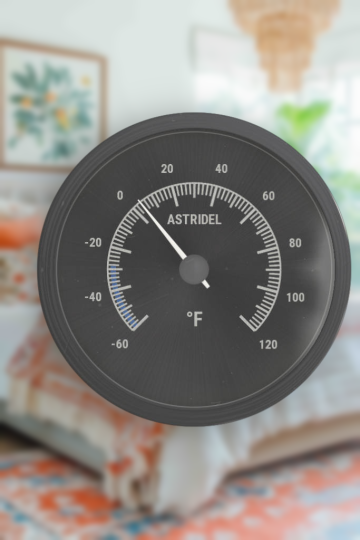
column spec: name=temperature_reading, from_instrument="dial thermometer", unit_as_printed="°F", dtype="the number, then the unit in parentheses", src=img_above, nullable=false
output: 4 (°F)
